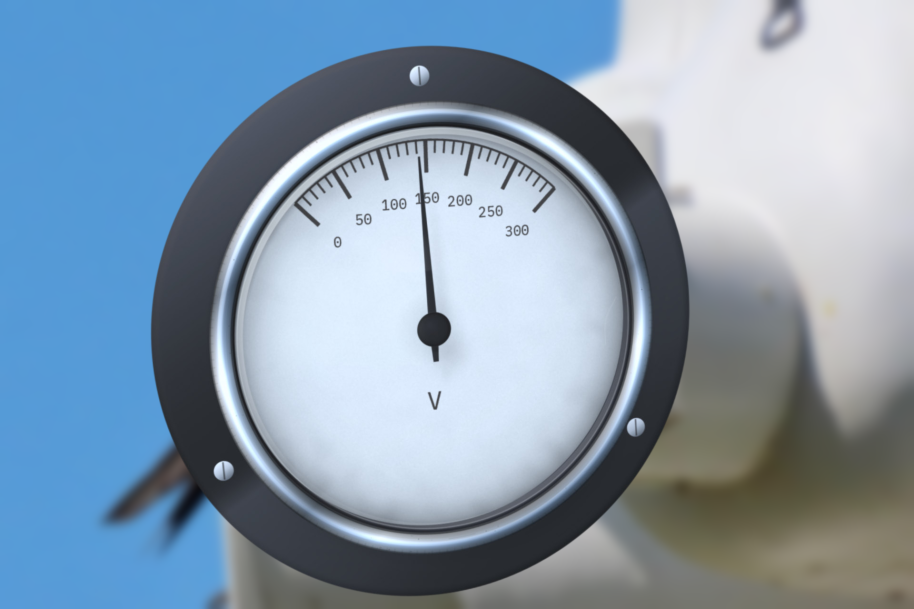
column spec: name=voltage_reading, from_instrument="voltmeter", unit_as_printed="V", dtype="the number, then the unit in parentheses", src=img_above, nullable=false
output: 140 (V)
